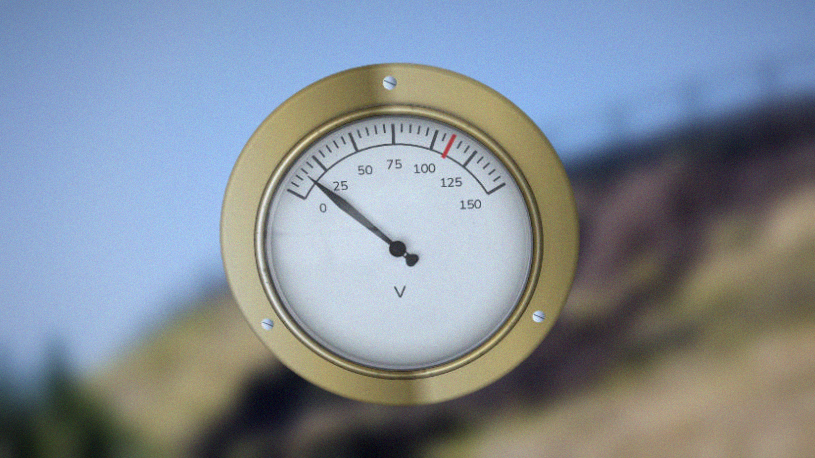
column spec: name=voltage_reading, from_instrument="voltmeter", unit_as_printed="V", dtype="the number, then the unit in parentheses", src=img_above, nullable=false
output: 15 (V)
